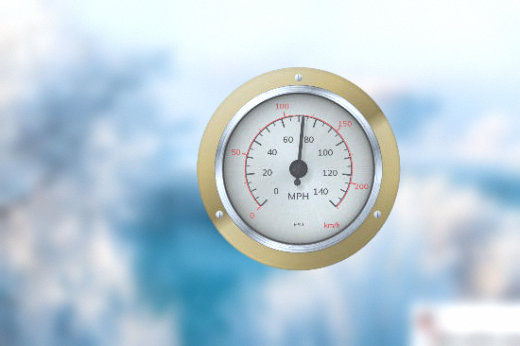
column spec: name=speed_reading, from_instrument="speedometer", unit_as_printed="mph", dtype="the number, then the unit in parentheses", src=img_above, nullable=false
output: 72.5 (mph)
